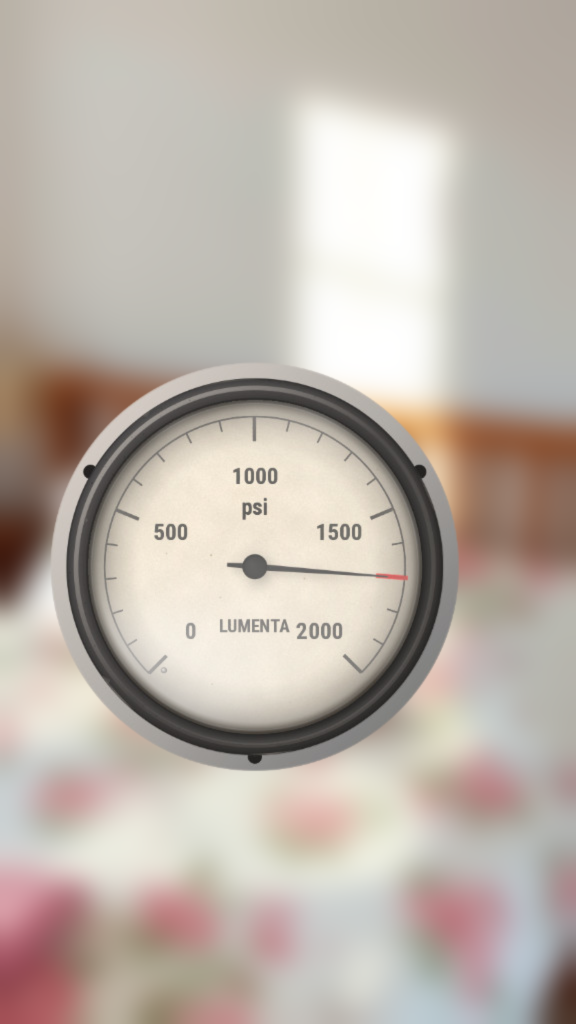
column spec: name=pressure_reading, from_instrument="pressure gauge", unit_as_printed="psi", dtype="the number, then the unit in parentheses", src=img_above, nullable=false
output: 1700 (psi)
